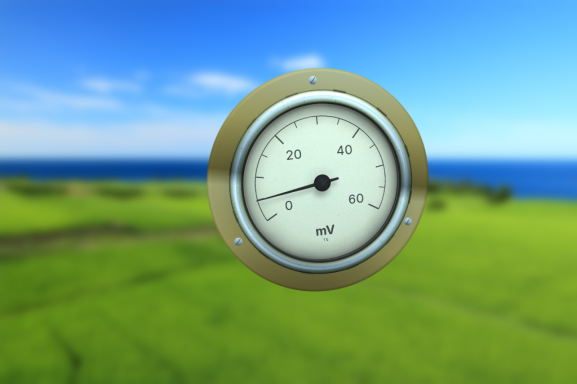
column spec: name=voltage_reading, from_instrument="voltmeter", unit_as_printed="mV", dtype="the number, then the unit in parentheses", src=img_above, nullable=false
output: 5 (mV)
